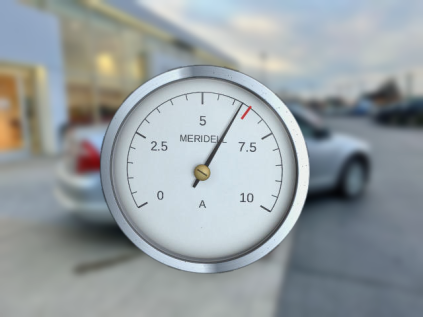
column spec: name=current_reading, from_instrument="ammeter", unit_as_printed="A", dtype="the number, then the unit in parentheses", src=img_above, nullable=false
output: 6.25 (A)
